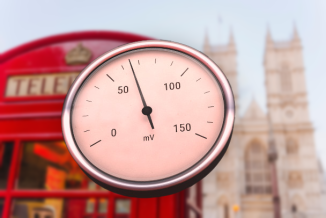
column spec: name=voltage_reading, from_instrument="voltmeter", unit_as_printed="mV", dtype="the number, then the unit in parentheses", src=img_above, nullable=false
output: 65 (mV)
